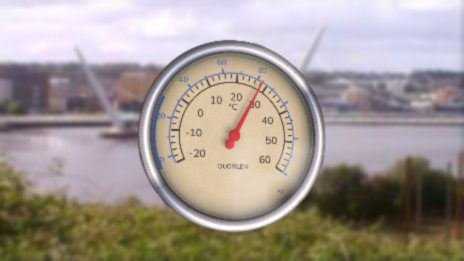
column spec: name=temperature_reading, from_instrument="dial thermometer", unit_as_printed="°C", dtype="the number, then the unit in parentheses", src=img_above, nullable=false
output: 28 (°C)
